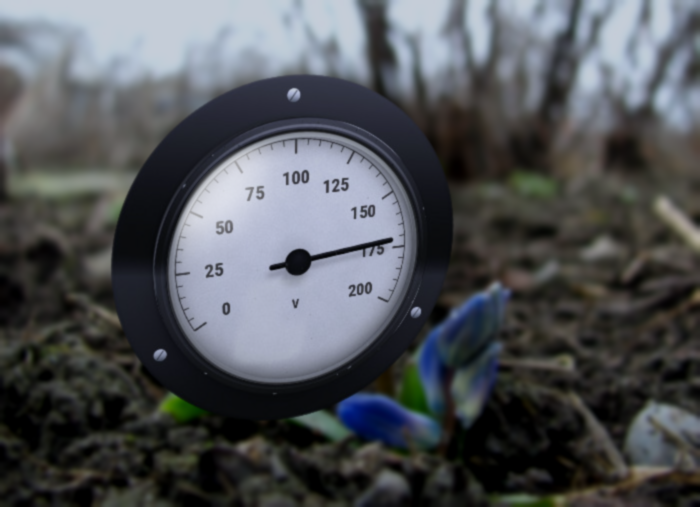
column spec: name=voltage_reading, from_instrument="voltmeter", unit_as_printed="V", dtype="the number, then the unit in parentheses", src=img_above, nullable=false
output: 170 (V)
